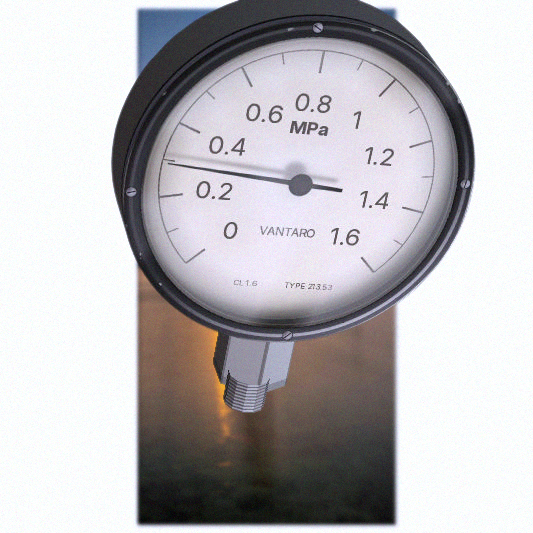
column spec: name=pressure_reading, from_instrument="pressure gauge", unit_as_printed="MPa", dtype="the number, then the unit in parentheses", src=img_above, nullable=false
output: 0.3 (MPa)
